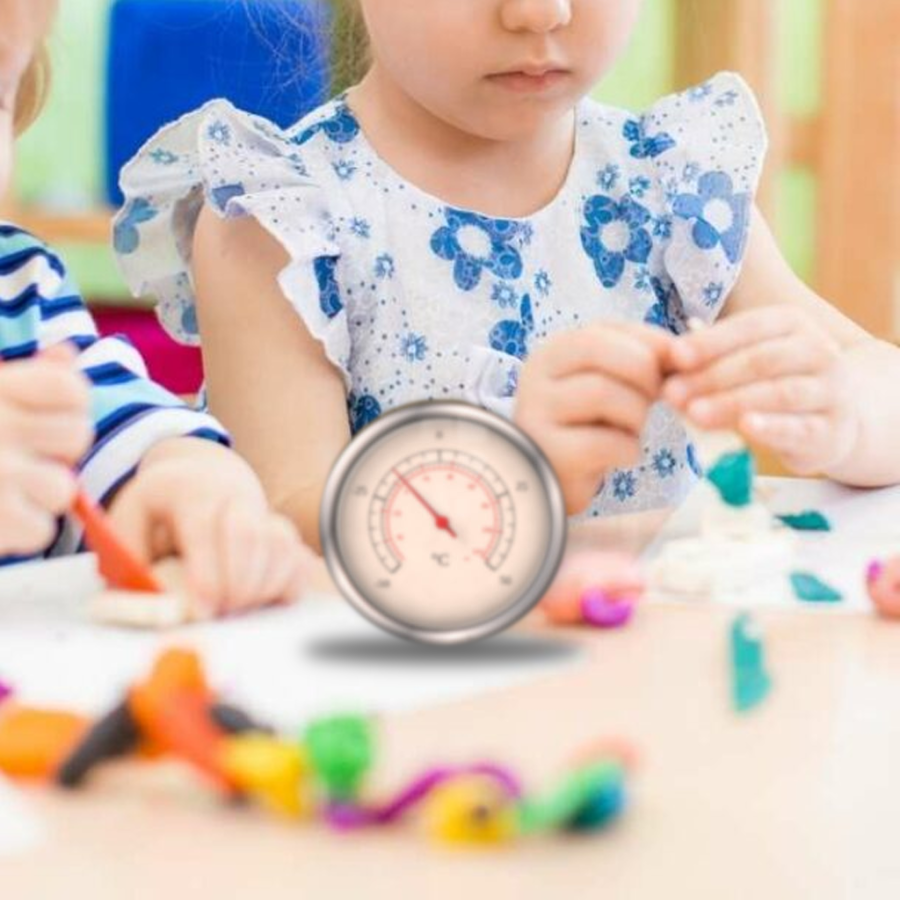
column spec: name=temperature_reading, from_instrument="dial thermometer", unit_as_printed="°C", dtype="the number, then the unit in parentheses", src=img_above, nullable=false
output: -15 (°C)
